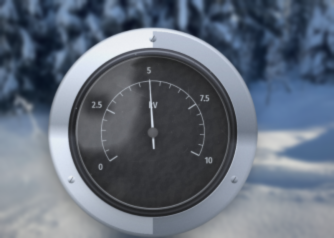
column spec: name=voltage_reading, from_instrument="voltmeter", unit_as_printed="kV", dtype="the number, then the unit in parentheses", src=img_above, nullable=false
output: 5 (kV)
